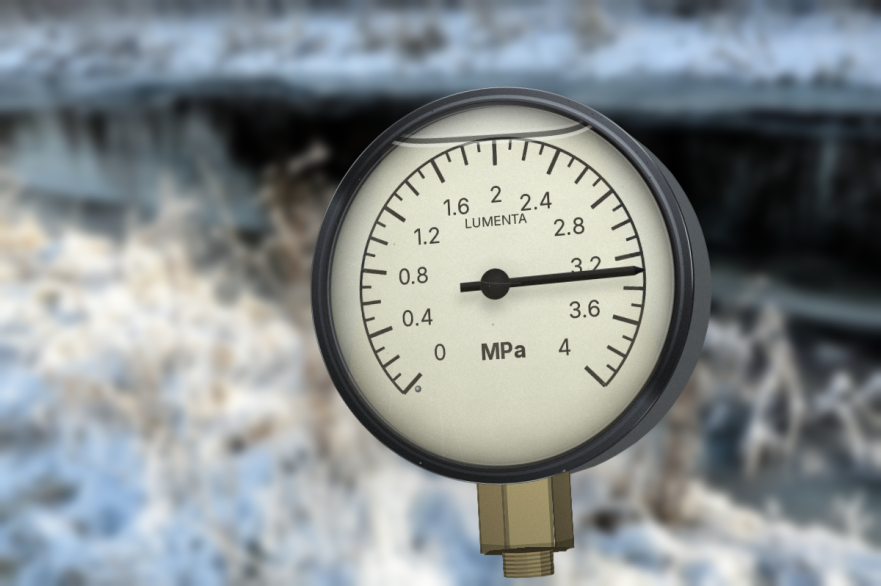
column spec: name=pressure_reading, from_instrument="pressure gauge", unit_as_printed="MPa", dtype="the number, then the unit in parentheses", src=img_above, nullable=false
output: 3.3 (MPa)
